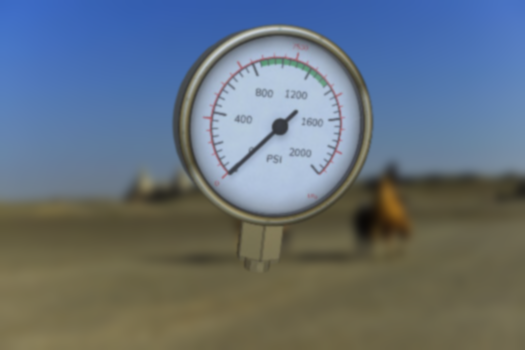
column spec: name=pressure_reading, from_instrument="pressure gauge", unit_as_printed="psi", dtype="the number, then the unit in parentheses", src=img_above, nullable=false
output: 0 (psi)
